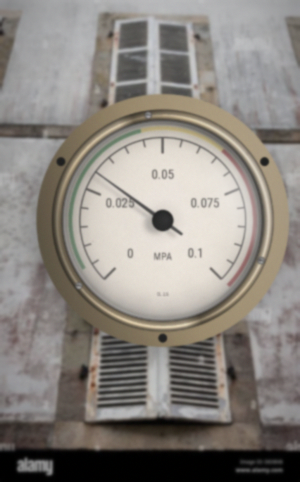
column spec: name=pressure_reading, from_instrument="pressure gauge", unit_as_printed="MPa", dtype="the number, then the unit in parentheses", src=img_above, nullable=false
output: 0.03 (MPa)
